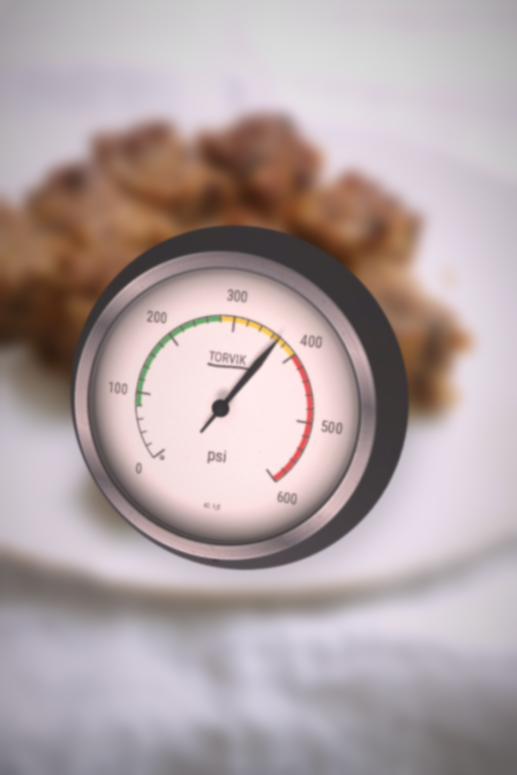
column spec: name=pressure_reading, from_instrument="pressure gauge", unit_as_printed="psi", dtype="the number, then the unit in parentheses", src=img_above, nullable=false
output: 370 (psi)
